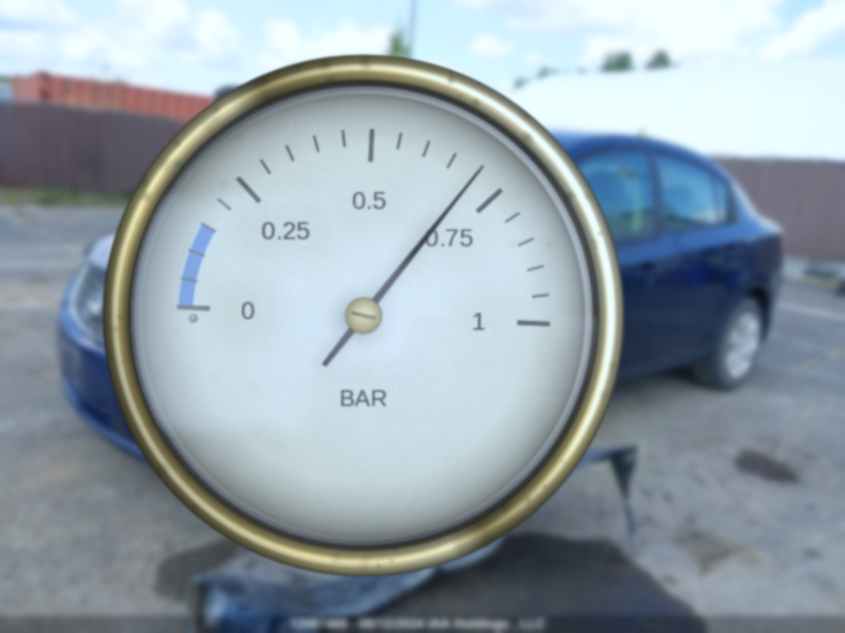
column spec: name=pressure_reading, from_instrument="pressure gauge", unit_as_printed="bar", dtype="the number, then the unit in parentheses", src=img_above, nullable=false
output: 0.7 (bar)
